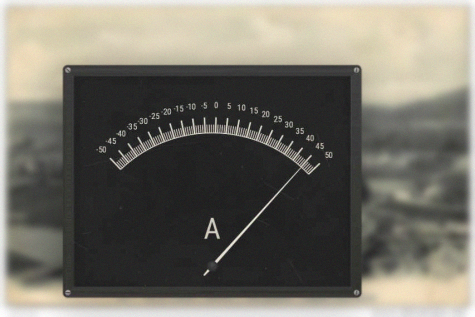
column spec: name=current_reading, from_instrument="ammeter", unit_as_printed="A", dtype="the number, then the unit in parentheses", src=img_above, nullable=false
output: 45 (A)
